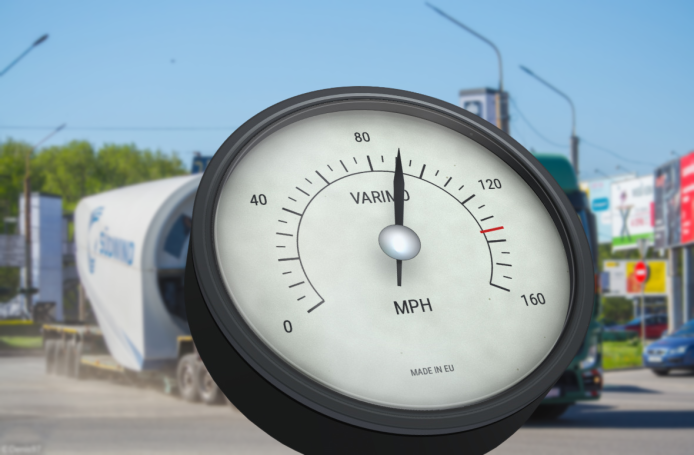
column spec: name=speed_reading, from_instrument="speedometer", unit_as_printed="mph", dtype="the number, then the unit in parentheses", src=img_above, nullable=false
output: 90 (mph)
